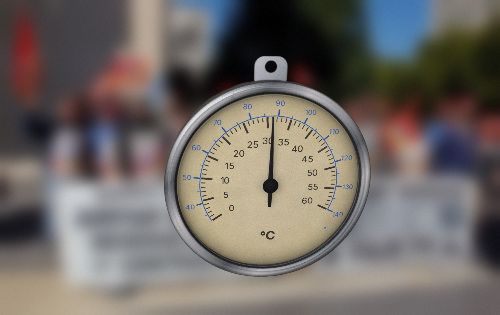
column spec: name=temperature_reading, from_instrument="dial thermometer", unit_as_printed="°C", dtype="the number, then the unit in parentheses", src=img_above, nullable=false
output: 31 (°C)
